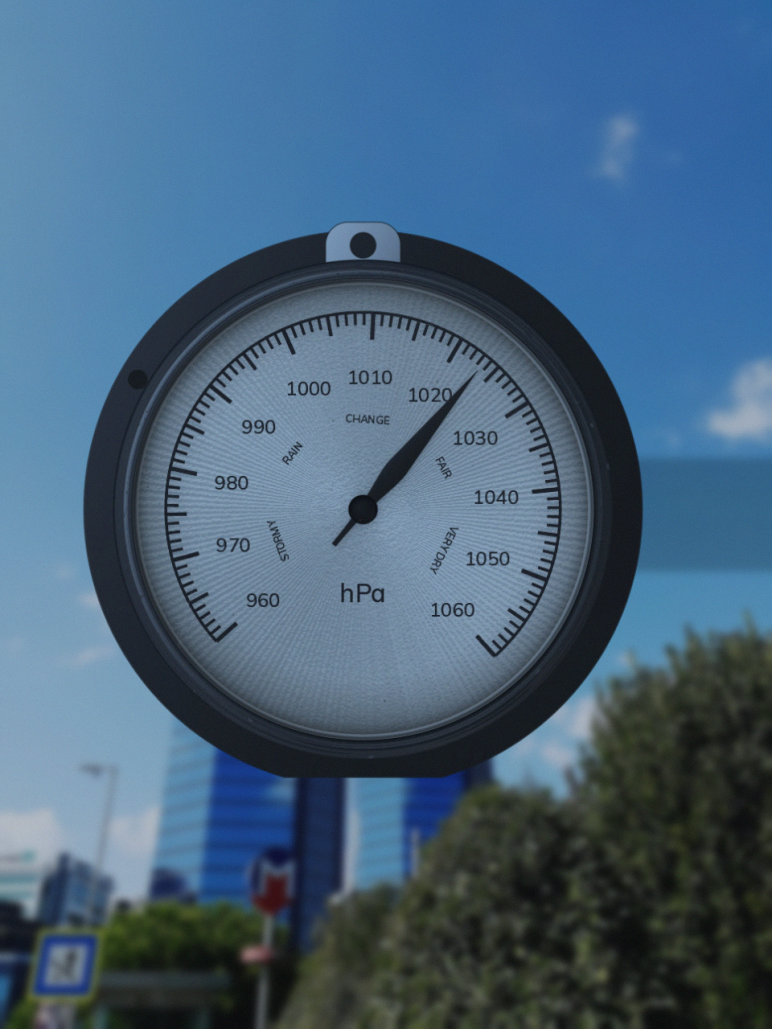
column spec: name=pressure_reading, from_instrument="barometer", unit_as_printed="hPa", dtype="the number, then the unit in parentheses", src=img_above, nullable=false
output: 1023.5 (hPa)
